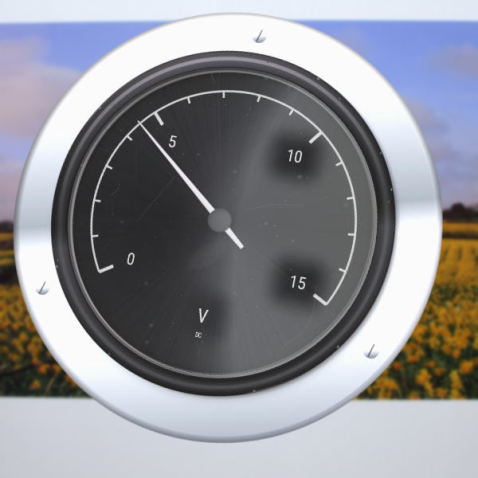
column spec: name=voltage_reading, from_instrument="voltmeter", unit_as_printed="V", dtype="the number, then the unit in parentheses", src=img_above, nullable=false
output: 4.5 (V)
